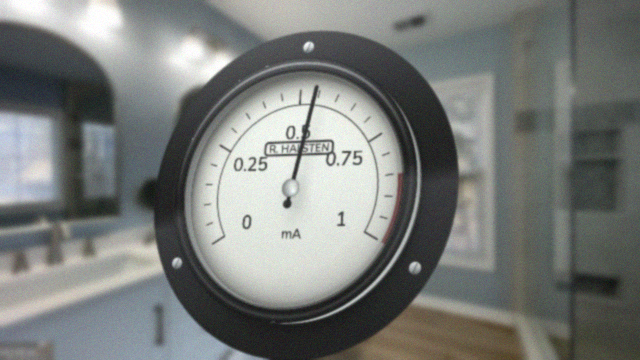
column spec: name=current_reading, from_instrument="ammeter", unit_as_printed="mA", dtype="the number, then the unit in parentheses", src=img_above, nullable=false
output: 0.55 (mA)
